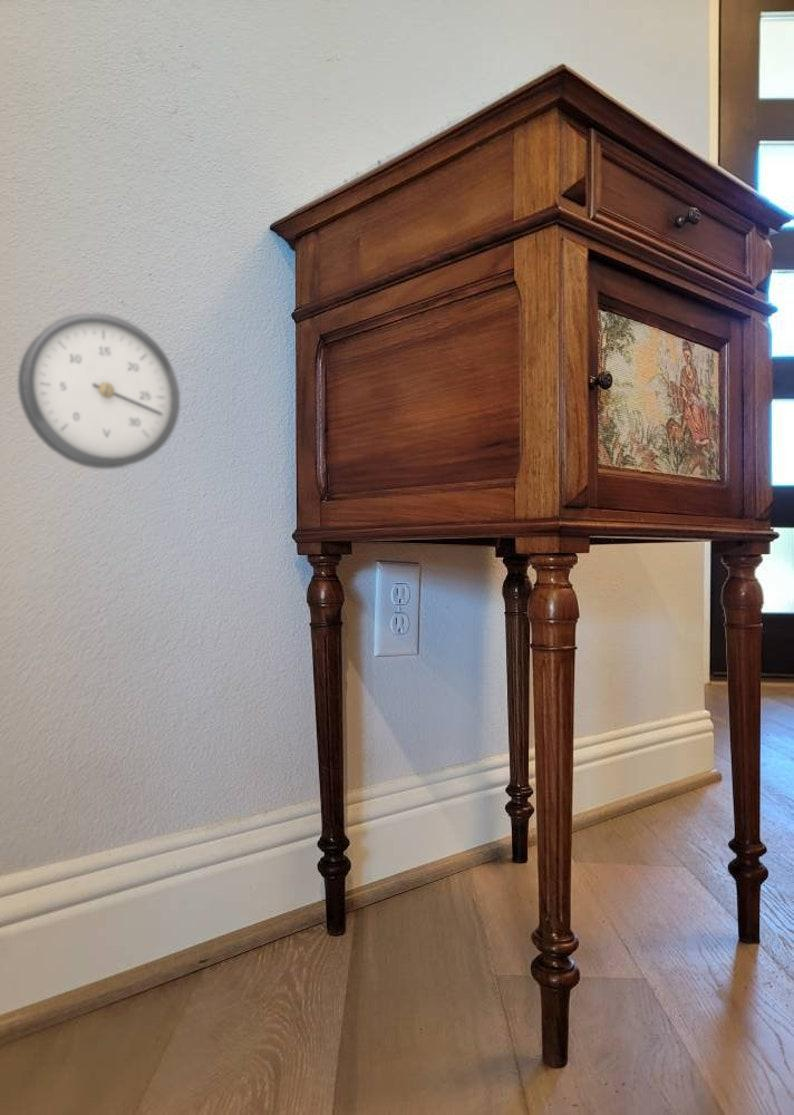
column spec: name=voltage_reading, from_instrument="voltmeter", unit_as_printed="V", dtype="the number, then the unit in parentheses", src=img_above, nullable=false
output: 27 (V)
